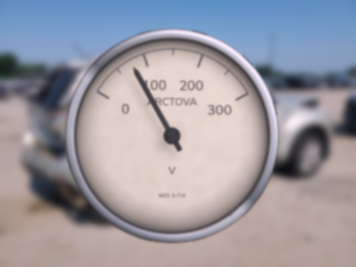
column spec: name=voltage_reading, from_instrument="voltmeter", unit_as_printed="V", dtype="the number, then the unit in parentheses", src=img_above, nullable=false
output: 75 (V)
